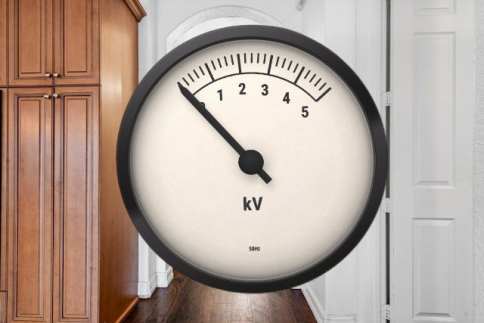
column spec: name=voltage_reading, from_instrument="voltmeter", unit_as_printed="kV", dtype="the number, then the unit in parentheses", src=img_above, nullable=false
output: 0 (kV)
